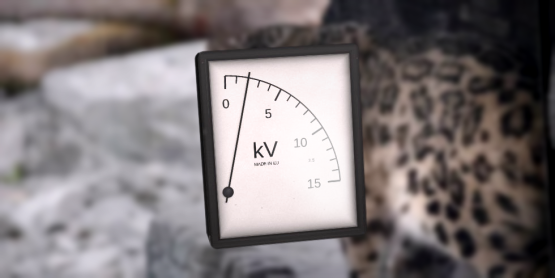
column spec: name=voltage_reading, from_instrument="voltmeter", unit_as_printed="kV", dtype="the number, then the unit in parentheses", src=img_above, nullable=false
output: 2 (kV)
